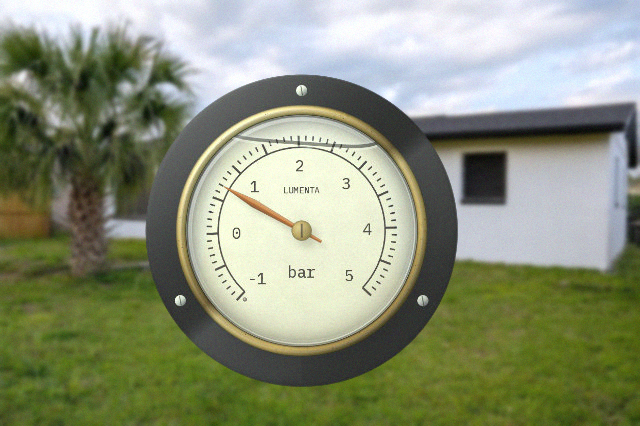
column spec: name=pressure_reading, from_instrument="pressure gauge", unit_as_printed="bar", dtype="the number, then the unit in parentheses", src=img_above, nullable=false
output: 0.7 (bar)
